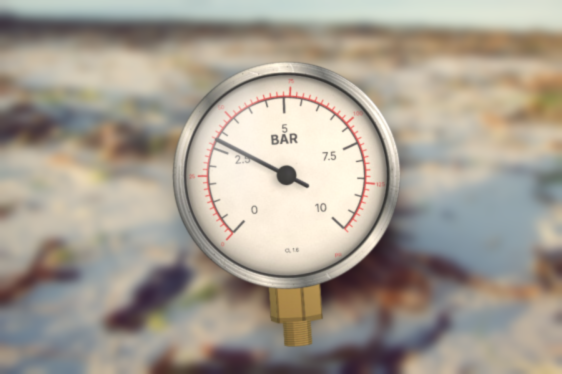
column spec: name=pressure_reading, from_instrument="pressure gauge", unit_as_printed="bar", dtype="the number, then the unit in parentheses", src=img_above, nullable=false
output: 2.75 (bar)
